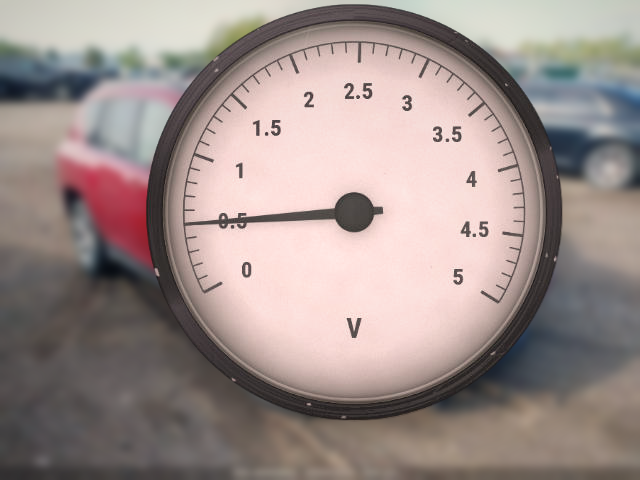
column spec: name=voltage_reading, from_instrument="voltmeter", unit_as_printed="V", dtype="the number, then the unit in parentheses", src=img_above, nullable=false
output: 0.5 (V)
